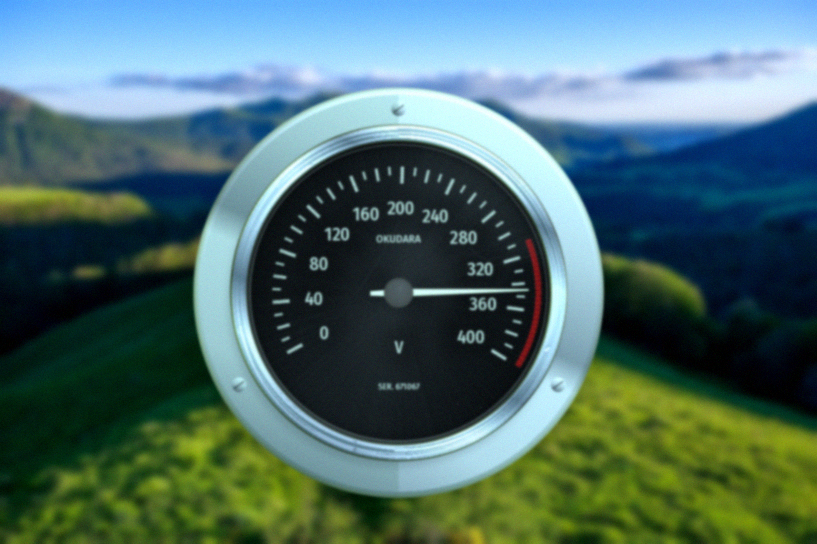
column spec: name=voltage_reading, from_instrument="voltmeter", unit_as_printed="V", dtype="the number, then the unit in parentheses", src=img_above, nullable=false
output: 345 (V)
